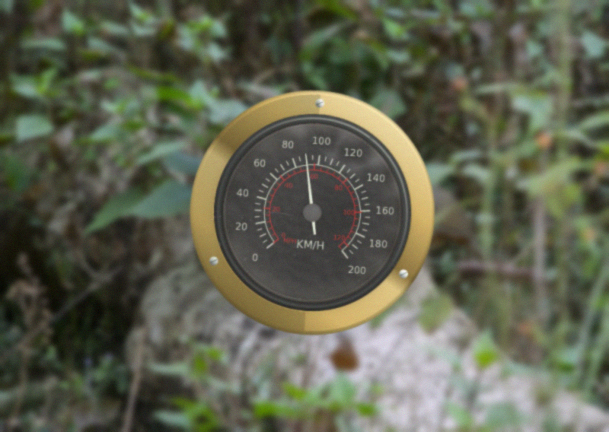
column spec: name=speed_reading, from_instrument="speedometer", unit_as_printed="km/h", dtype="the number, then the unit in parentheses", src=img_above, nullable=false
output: 90 (km/h)
